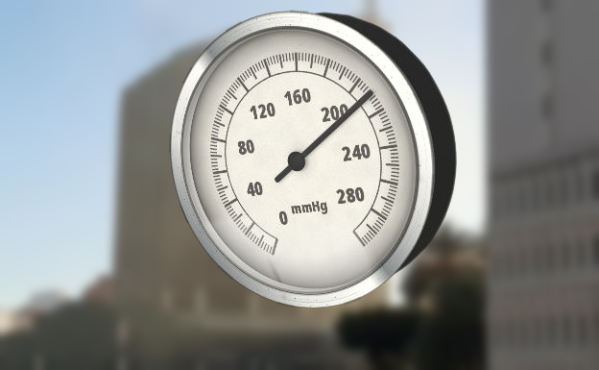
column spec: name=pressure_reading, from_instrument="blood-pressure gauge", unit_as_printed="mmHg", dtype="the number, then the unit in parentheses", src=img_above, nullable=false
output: 210 (mmHg)
